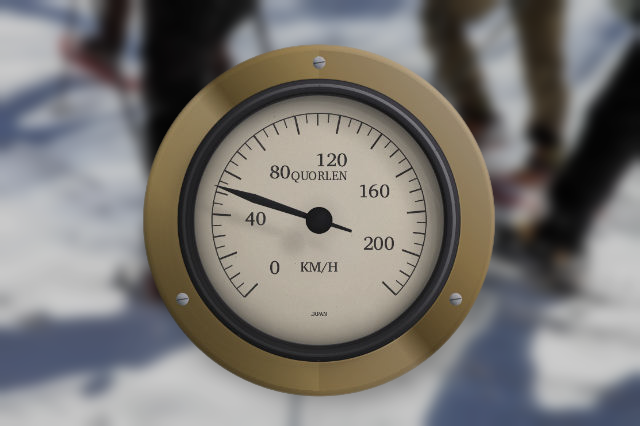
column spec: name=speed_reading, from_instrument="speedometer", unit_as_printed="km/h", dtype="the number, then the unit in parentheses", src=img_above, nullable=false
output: 52.5 (km/h)
